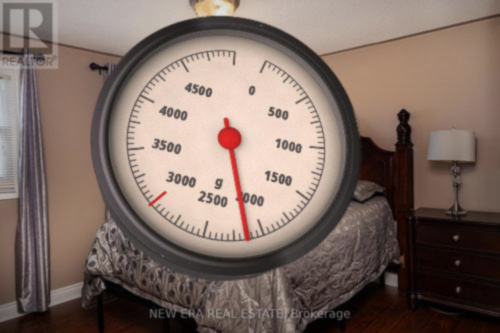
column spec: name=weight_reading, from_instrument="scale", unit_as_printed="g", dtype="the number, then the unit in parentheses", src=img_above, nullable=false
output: 2150 (g)
